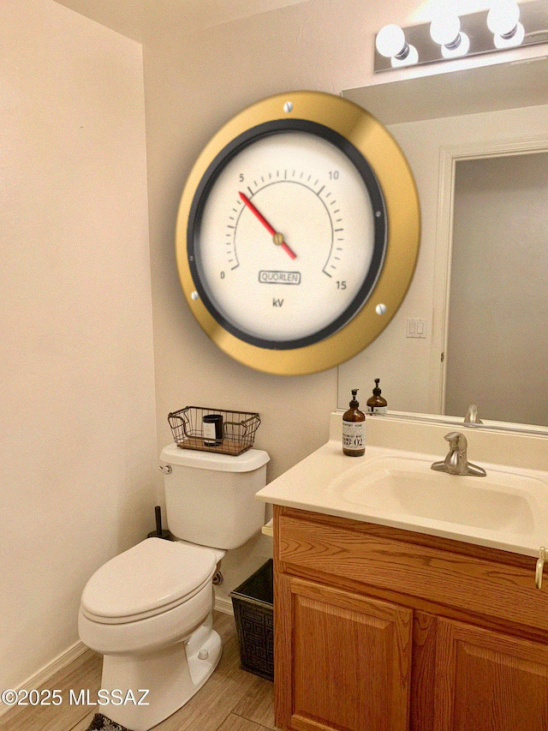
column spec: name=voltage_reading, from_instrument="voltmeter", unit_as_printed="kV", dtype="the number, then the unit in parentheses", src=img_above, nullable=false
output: 4.5 (kV)
